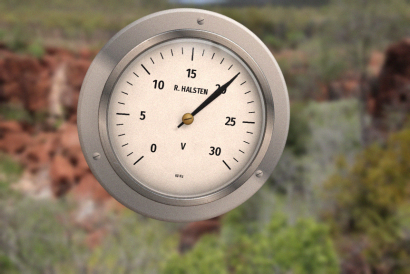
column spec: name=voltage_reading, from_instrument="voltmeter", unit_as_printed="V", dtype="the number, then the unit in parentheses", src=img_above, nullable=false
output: 20 (V)
